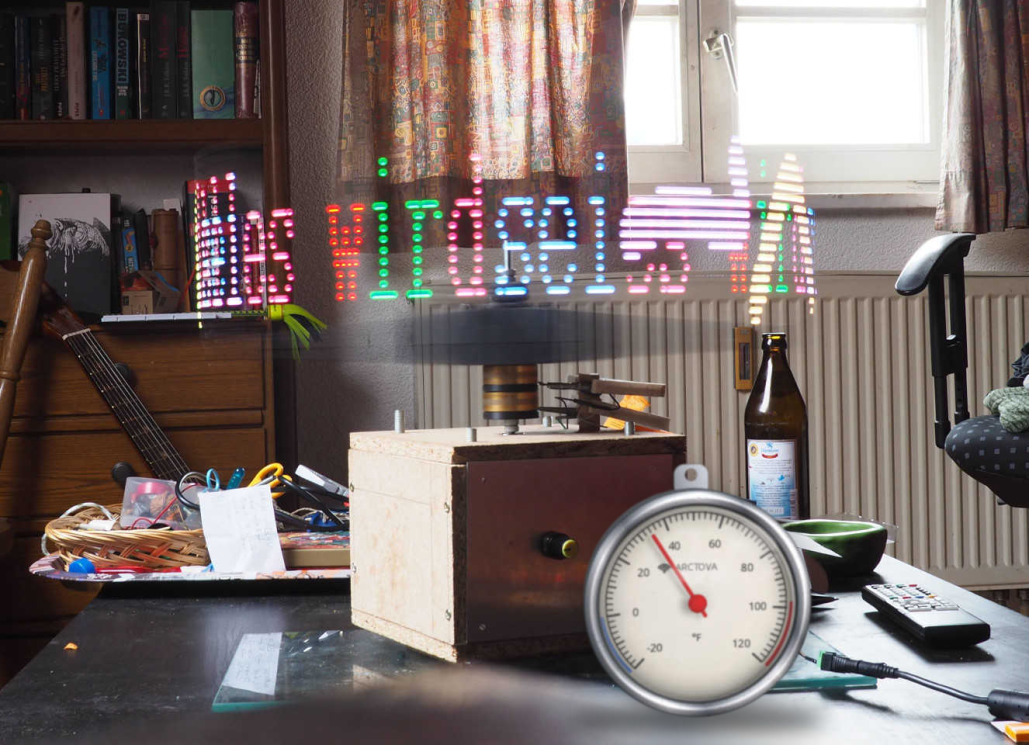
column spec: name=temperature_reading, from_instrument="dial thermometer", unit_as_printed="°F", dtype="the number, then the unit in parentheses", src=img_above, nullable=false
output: 34 (°F)
